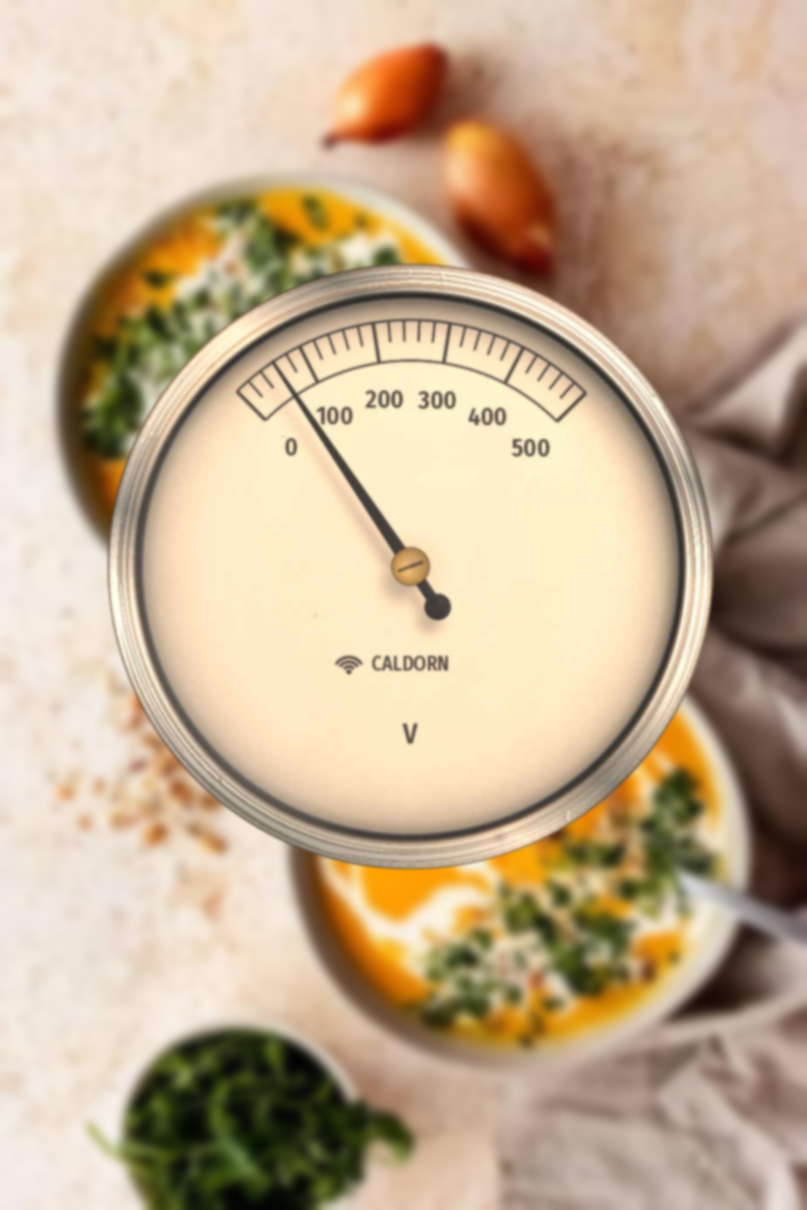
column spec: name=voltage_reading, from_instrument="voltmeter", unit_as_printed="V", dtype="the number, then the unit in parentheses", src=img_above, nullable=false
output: 60 (V)
